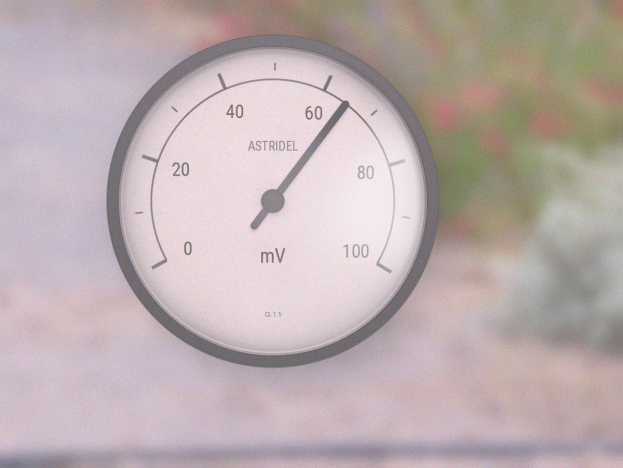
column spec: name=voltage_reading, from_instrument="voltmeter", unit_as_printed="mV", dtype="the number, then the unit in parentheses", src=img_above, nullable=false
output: 65 (mV)
